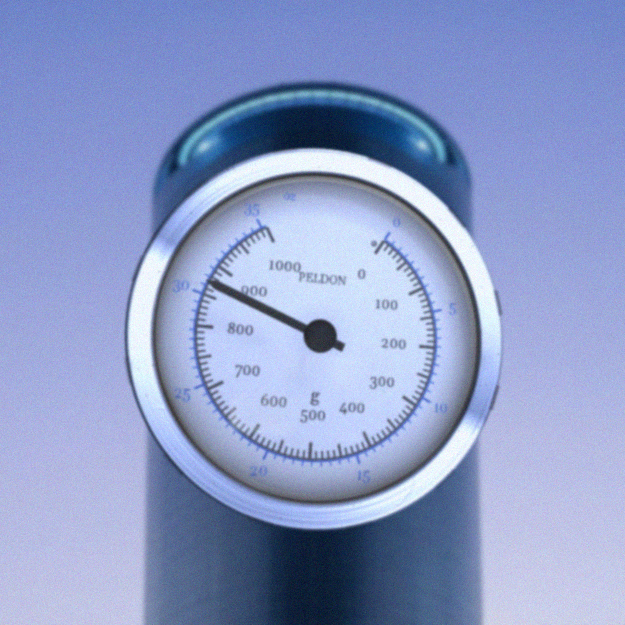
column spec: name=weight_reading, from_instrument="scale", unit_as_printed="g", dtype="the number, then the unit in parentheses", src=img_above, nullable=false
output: 870 (g)
